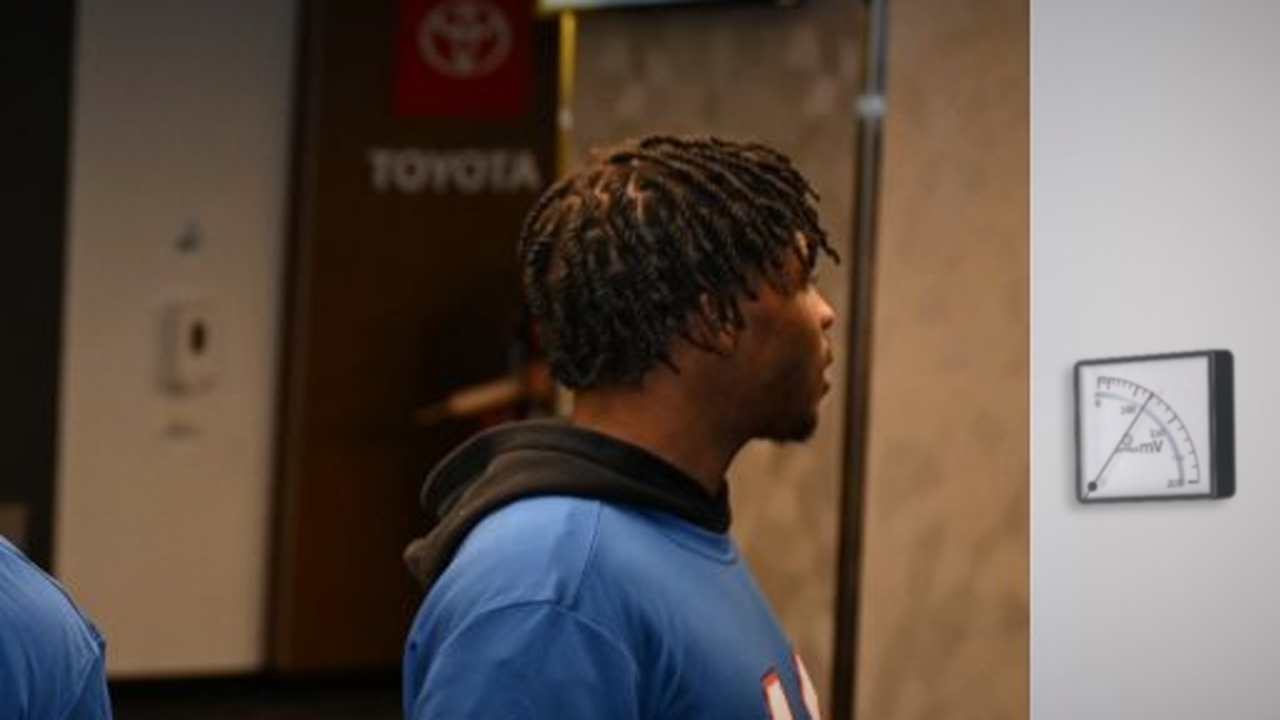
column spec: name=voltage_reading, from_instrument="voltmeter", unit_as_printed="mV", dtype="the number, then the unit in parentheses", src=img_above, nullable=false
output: 120 (mV)
